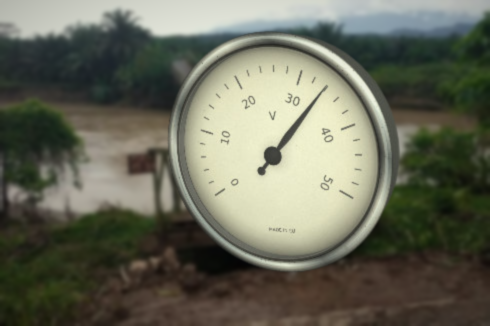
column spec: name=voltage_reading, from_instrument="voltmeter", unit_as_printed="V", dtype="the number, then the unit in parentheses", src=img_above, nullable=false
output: 34 (V)
